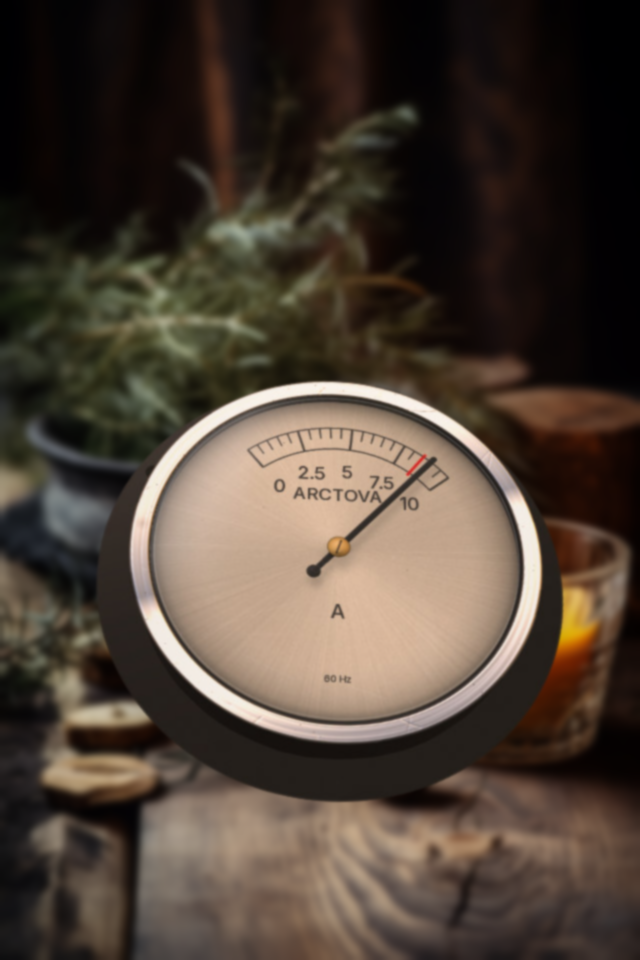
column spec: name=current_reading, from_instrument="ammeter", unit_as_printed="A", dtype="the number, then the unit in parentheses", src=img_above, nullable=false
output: 9 (A)
